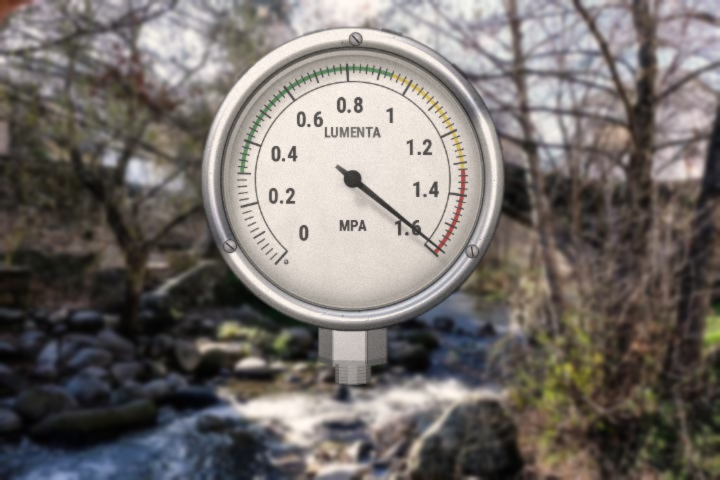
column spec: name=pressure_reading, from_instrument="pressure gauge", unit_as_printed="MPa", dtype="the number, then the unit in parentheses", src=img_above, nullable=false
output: 1.58 (MPa)
